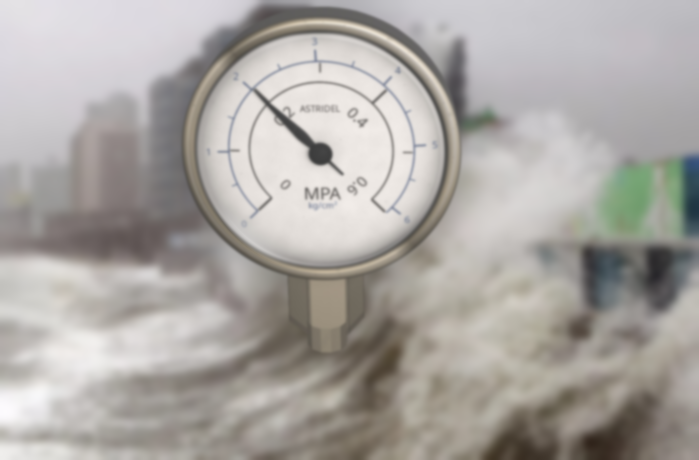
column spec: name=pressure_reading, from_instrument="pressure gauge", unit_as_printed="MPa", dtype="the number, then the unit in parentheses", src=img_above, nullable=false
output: 0.2 (MPa)
